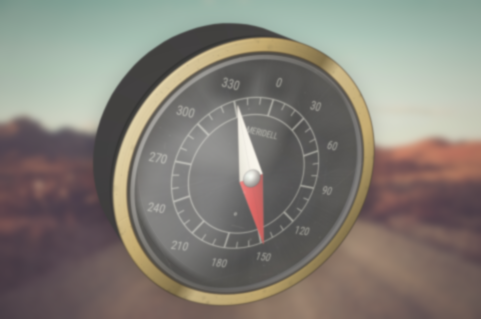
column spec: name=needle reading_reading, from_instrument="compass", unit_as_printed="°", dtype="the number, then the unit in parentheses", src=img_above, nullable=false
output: 150 (°)
